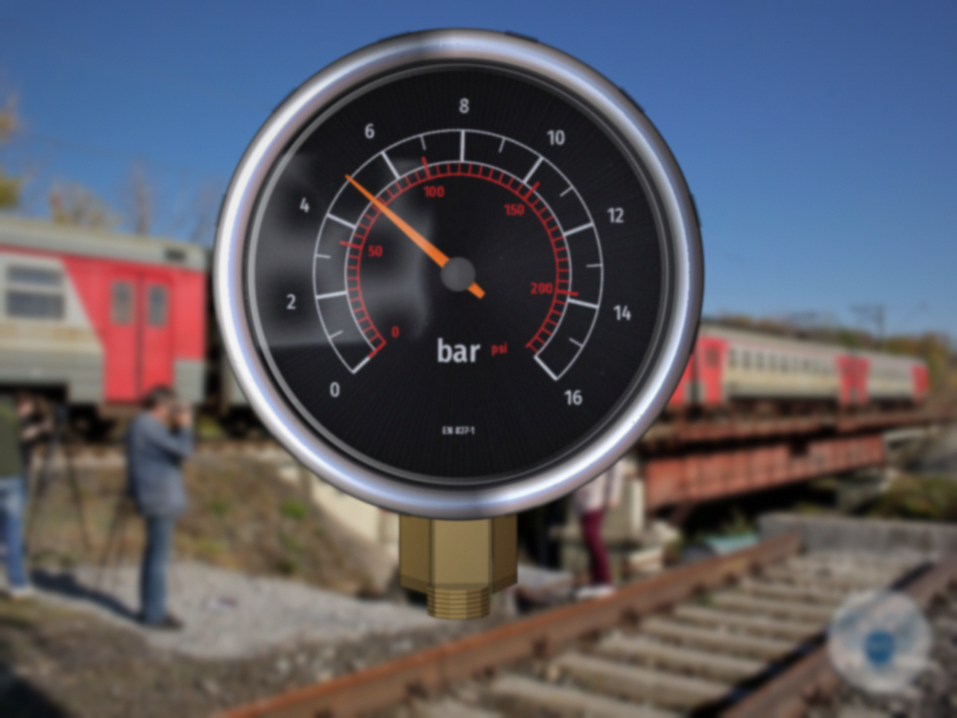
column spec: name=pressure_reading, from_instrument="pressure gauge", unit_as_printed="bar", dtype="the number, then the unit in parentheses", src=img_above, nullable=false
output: 5 (bar)
